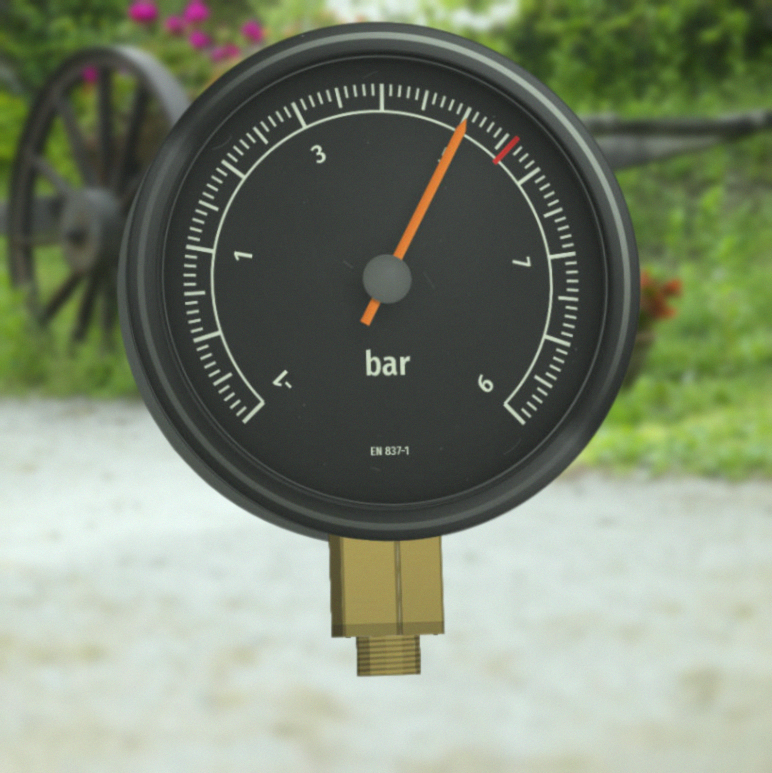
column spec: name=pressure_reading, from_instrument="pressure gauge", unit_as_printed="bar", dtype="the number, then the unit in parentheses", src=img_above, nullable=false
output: 5 (bar)
